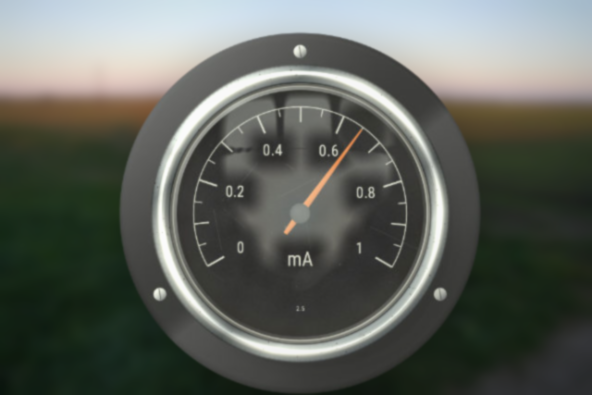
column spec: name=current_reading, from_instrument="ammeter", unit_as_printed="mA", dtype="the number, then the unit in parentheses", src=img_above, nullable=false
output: 0.65 (mA)
